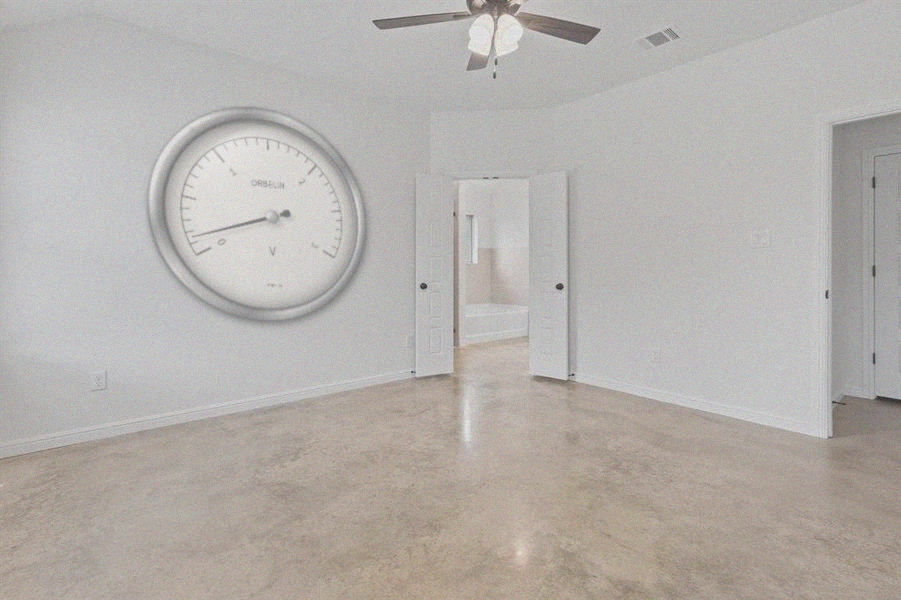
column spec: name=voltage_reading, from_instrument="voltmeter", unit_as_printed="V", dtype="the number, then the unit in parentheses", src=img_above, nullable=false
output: 0.15 (V)
